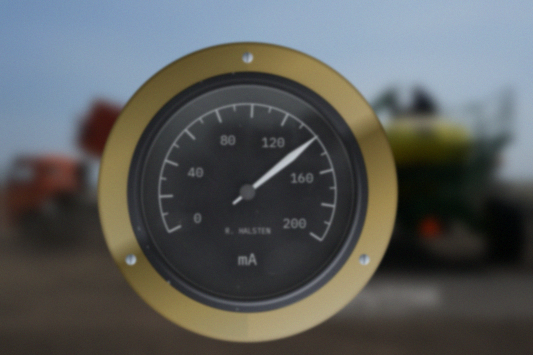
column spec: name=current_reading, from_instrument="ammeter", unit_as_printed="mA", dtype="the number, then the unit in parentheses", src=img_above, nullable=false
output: 140 (mA)
